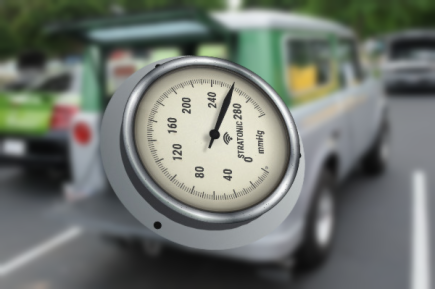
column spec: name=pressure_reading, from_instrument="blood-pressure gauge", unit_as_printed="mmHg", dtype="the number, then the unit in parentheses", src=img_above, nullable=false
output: 260 (mmHg)
